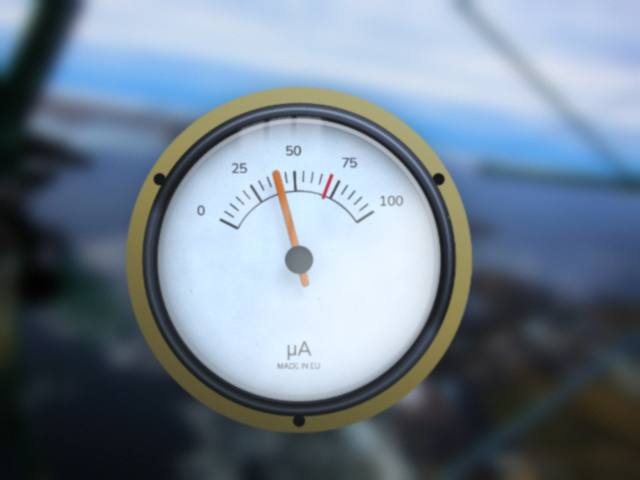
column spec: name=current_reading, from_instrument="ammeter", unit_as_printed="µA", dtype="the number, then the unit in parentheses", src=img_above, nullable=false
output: 40 (µA)
